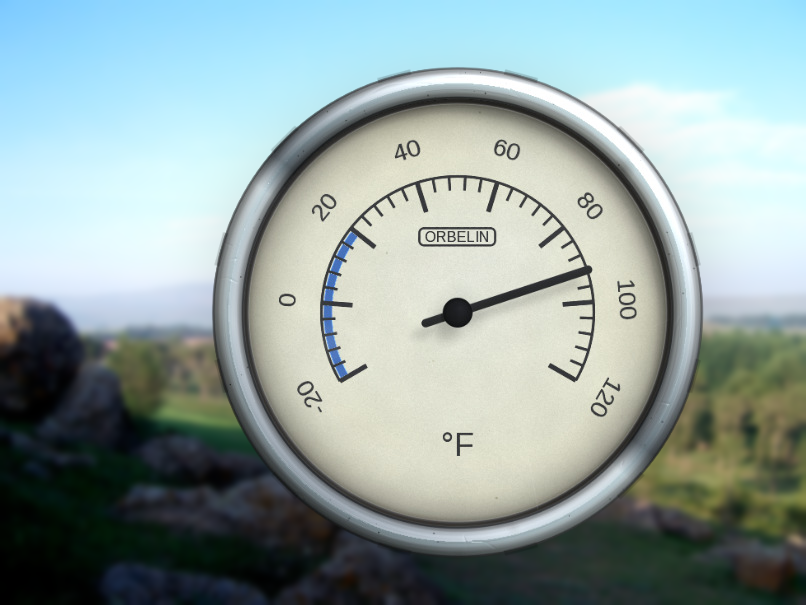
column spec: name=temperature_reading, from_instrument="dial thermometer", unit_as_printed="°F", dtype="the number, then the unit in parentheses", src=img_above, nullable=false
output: 92 (°F)
